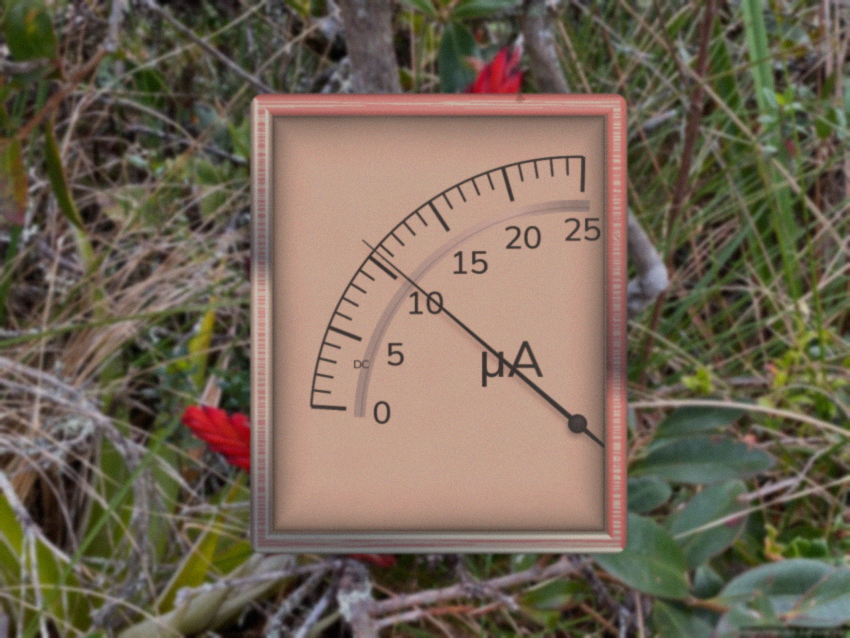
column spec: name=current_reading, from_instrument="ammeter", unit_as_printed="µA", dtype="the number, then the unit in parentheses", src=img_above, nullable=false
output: 10.5 (µA)
